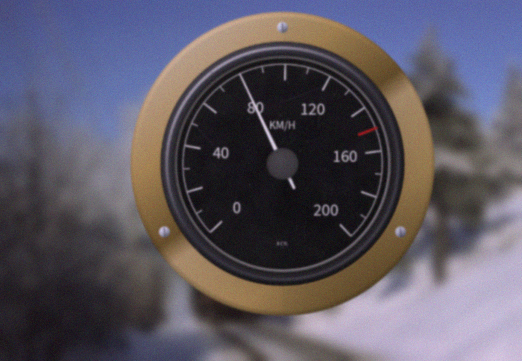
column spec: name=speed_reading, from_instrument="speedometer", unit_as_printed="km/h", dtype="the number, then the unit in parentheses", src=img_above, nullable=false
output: 80 (km/h)
